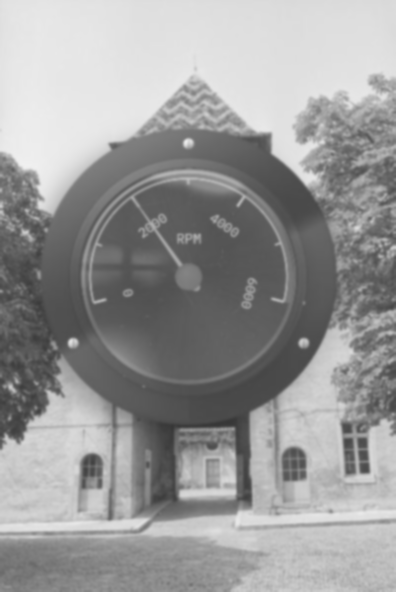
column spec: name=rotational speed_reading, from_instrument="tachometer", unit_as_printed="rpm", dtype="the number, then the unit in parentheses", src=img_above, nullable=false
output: 2000 (rpm)
